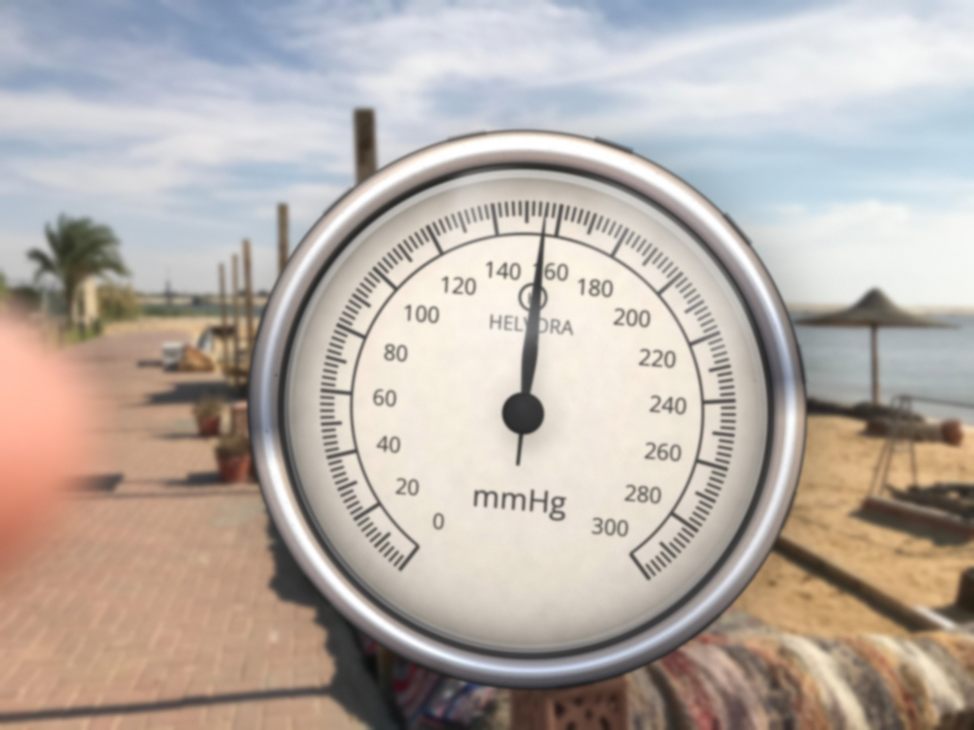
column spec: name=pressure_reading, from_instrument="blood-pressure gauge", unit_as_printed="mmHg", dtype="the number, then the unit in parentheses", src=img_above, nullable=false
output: 156 (mmHg)
